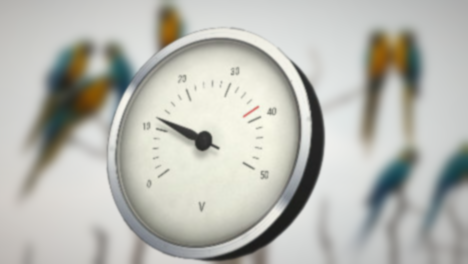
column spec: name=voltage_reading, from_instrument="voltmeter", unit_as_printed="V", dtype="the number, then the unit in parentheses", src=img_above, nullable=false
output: 12 (V)
